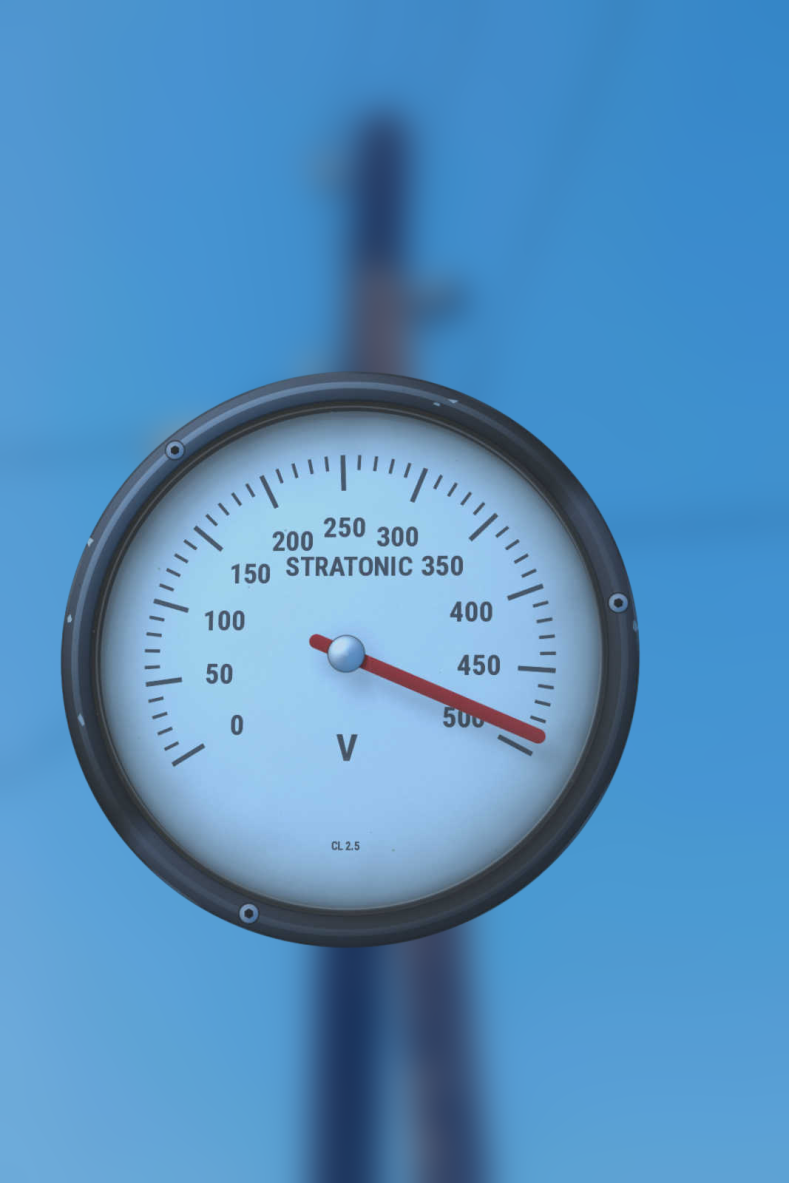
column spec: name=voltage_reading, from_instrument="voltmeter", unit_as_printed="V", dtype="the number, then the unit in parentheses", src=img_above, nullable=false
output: 490 (V)
